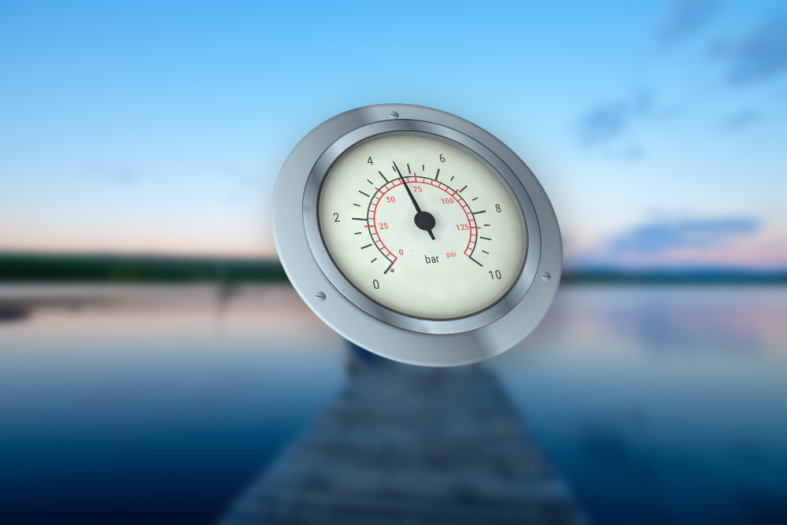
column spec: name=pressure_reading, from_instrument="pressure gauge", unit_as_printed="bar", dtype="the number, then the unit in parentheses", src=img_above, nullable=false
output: 4.5 (bar)
